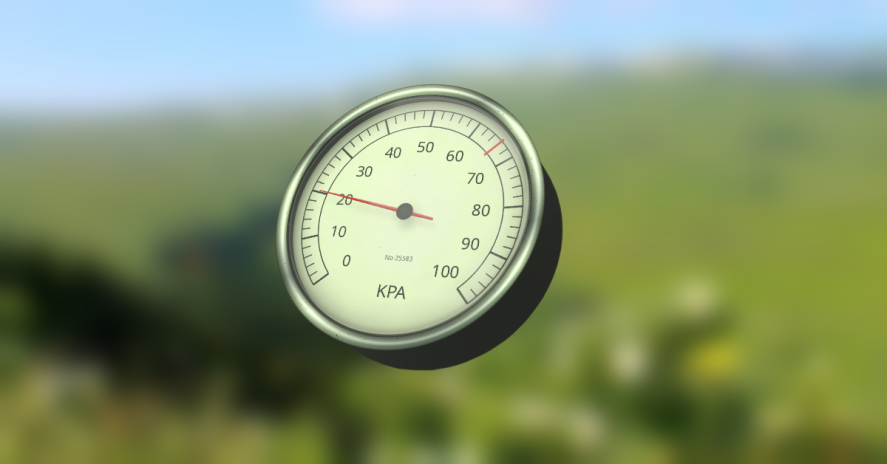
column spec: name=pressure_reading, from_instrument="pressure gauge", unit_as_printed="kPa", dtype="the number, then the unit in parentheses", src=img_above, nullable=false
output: 20 (kPa)
